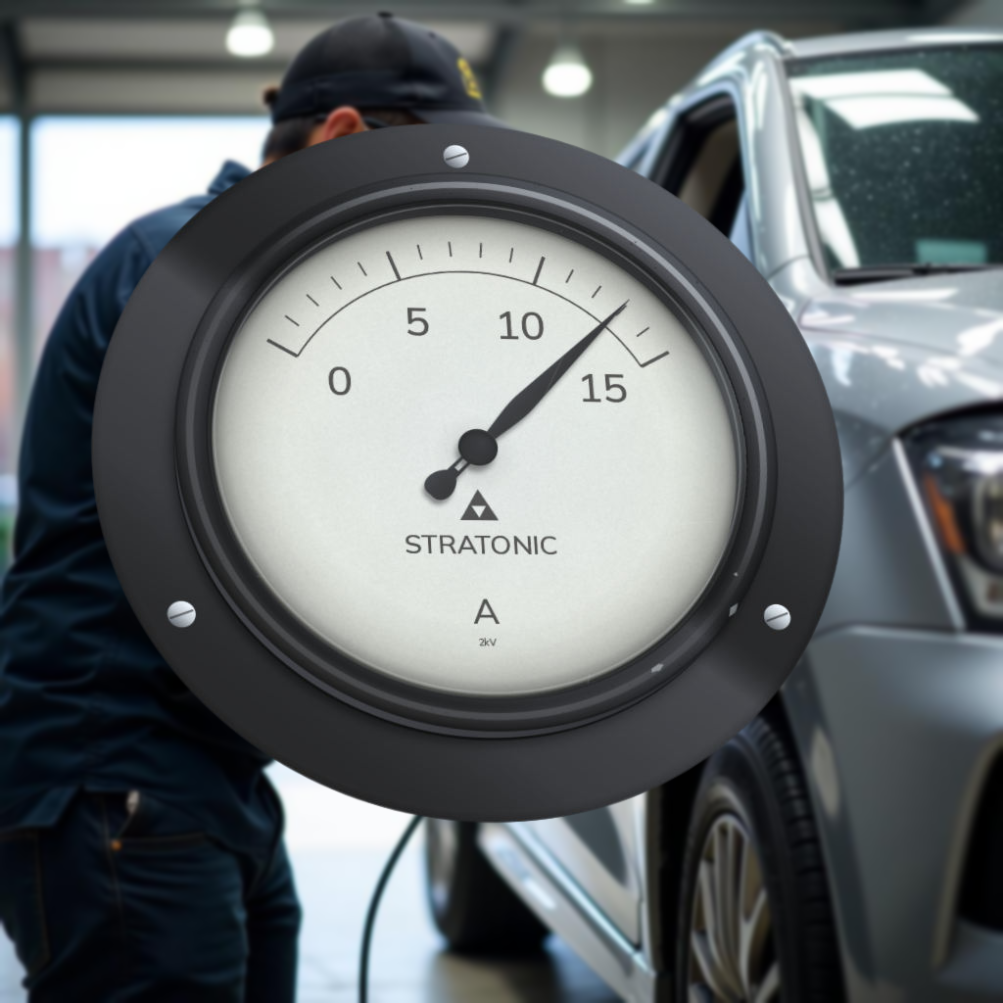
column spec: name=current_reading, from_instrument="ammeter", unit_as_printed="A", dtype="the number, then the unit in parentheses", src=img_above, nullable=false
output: 13 (A)
